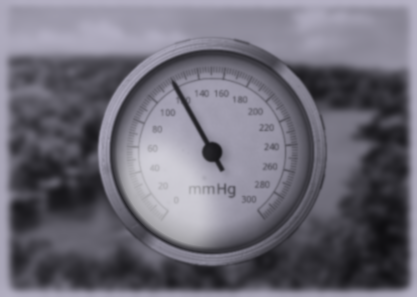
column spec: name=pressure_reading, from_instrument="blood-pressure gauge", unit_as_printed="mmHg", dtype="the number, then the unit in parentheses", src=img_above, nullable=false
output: 120 (mmHg)
